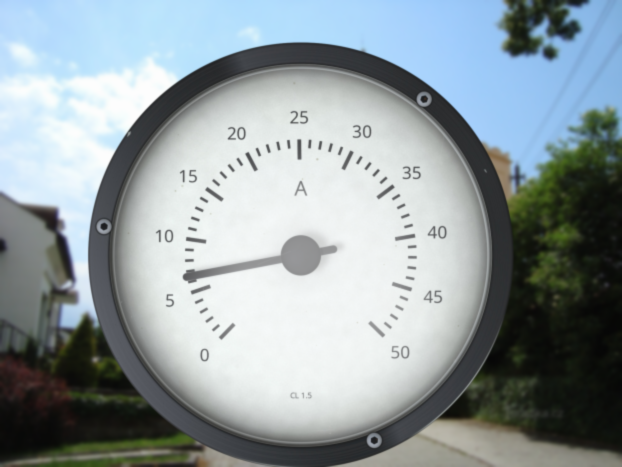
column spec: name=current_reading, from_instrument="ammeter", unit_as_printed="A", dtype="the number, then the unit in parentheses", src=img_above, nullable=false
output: 6.5 (A)
